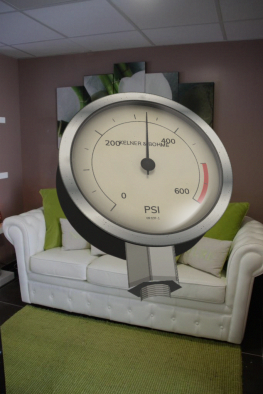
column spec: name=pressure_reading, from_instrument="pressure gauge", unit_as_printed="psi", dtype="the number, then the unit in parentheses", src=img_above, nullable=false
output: 325 (psi)
